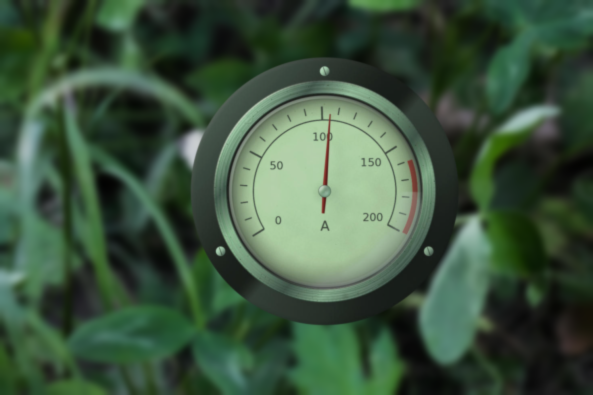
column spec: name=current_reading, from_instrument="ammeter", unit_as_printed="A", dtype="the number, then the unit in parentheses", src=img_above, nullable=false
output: 105 (A)
